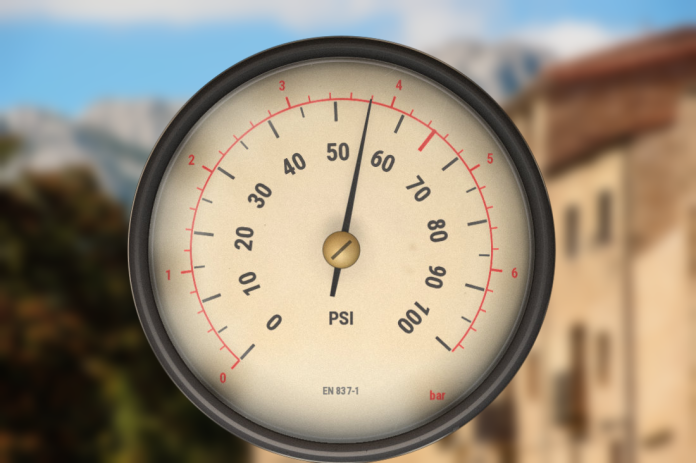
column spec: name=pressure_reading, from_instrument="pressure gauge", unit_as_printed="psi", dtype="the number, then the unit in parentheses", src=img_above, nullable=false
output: 55 (psi)
